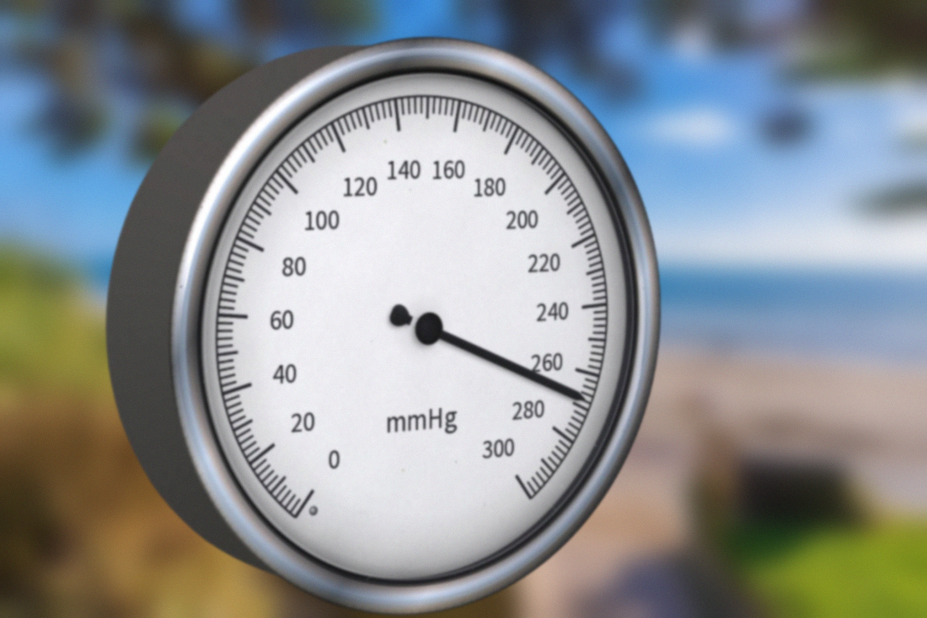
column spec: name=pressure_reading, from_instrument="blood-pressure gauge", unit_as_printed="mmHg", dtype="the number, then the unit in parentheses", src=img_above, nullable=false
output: 268 (mmHg)
